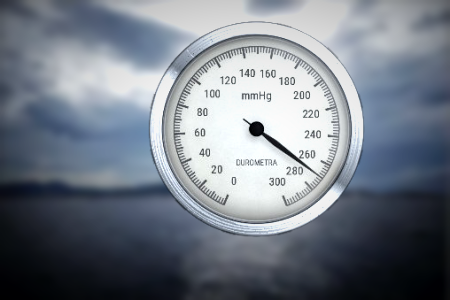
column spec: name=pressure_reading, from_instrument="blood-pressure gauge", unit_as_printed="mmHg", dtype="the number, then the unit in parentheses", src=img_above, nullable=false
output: 270 (mmHg)
